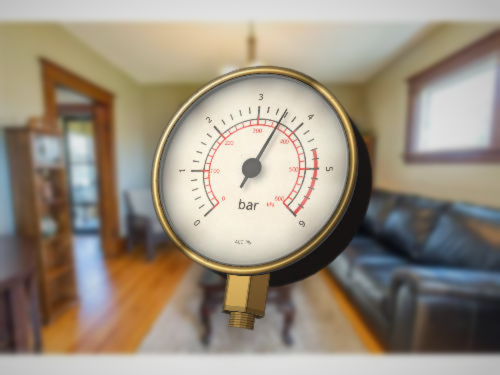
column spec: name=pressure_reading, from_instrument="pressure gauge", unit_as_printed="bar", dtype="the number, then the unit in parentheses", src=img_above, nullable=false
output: 3.6 (bar)
